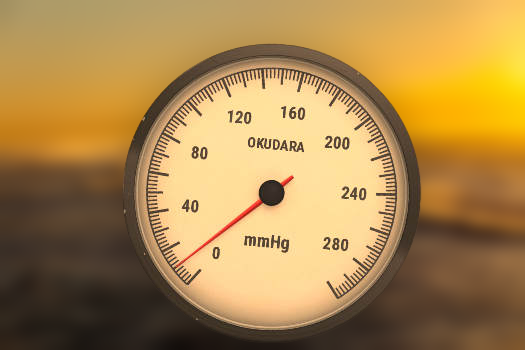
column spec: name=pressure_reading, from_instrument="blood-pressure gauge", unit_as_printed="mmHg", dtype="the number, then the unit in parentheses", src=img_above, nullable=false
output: 10 (mmHg)
